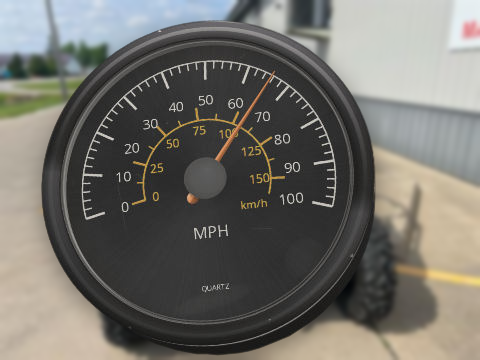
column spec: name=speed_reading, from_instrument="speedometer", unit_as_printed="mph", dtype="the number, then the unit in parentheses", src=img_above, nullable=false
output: 66 (mph)
